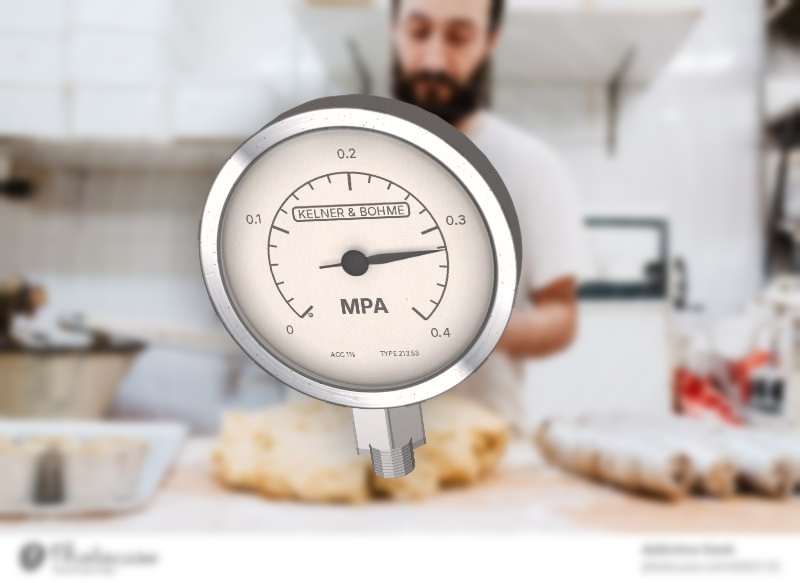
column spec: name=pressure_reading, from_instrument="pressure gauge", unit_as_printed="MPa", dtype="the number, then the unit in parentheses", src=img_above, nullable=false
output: 0.32 (MPa)
